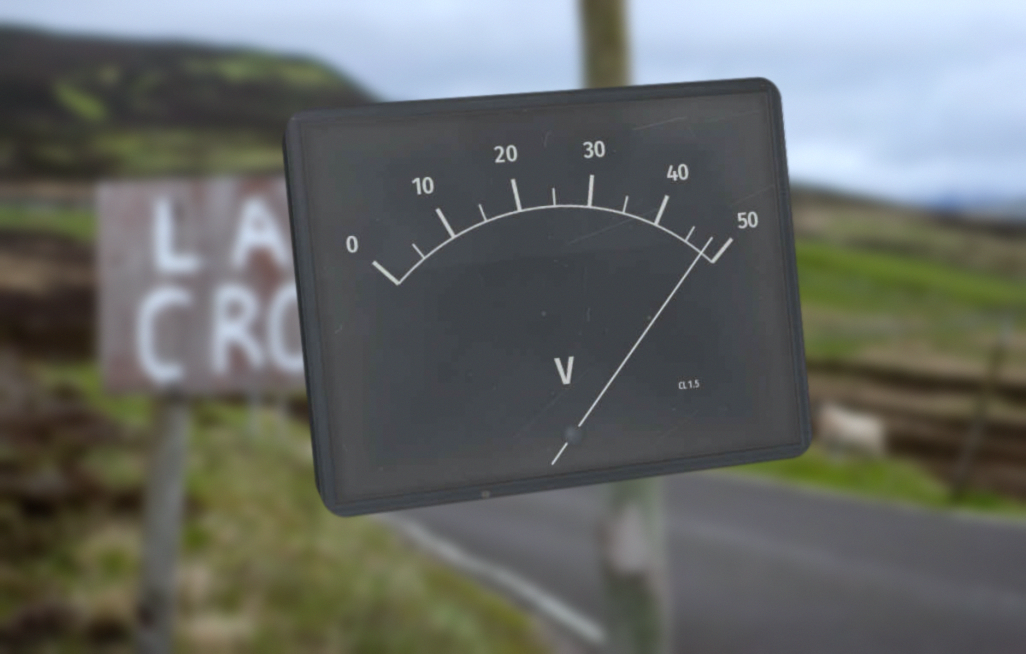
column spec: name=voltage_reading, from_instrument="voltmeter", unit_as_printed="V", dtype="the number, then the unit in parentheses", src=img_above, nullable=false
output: 47.5 (V)
